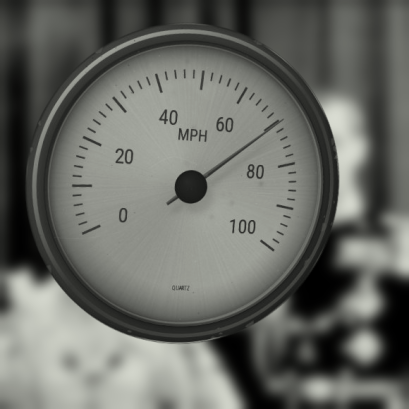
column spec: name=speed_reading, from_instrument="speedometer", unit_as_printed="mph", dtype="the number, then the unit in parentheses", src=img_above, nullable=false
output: 70 (mph)
